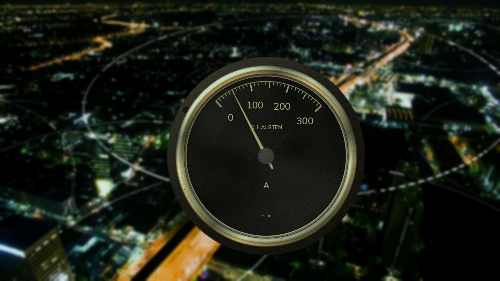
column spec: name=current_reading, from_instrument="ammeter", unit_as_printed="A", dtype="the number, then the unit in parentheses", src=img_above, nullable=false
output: 50 (A)
